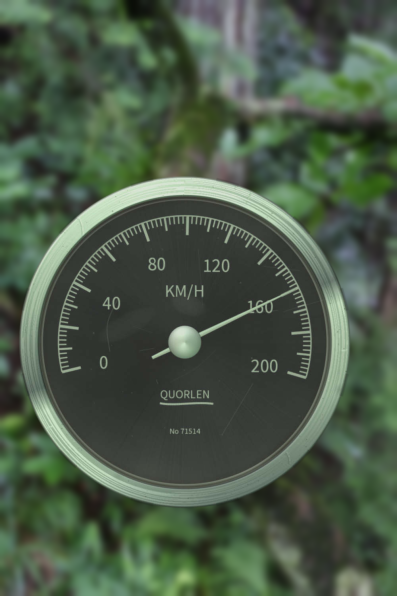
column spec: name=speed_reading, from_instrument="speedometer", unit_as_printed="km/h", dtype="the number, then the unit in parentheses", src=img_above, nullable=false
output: 160 (km/h)
